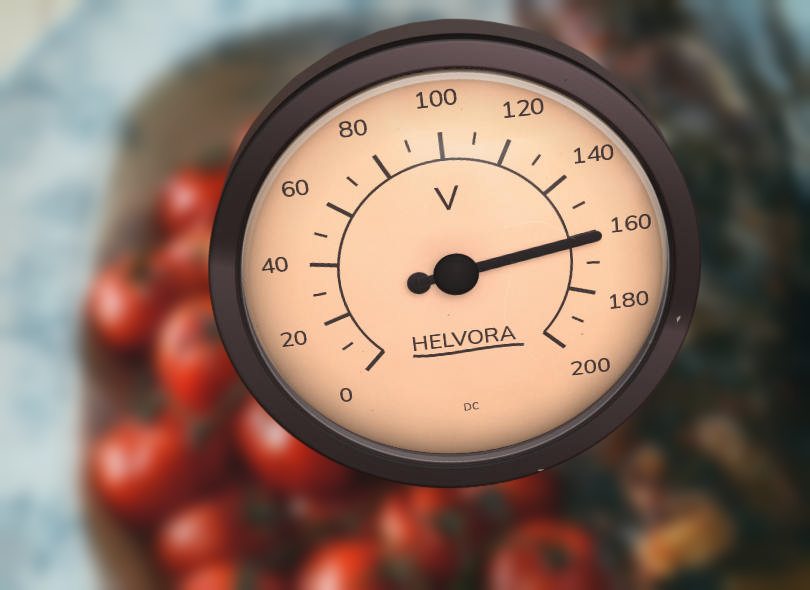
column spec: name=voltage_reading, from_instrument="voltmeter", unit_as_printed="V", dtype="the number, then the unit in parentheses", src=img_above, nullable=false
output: 160 (V)
